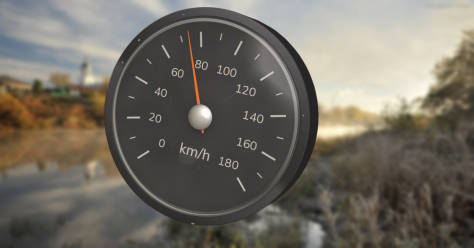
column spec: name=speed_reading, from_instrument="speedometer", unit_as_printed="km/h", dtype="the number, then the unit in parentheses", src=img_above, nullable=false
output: 75 (km/h)
